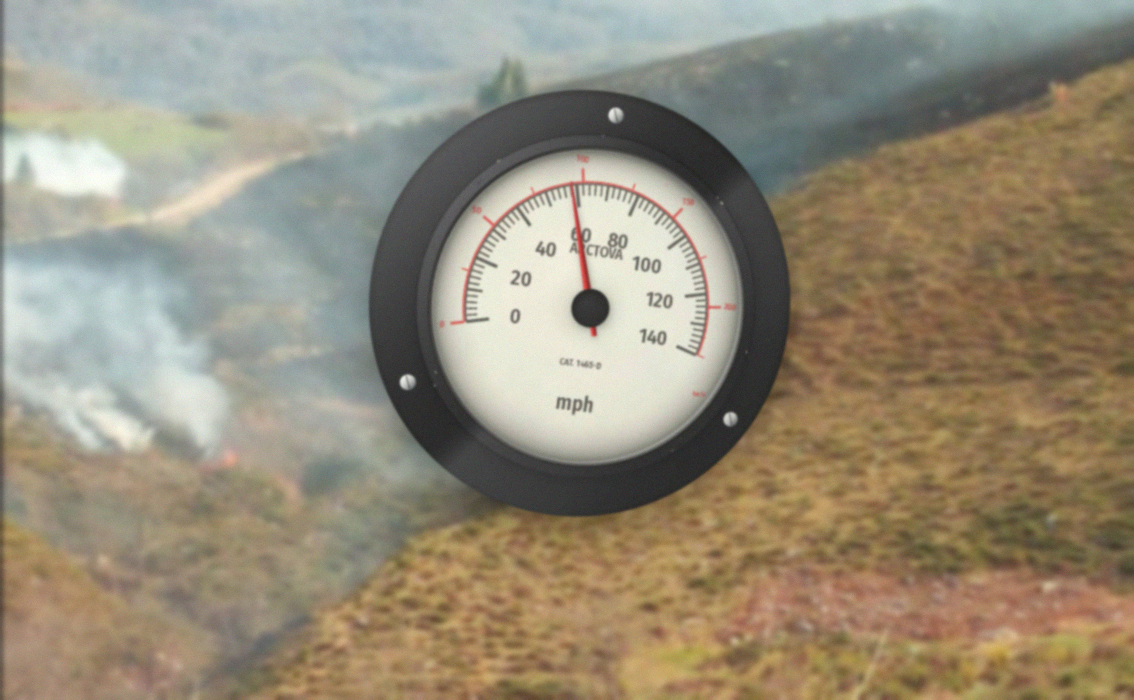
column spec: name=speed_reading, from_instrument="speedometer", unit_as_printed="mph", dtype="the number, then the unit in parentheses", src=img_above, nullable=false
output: 58 (mph)
